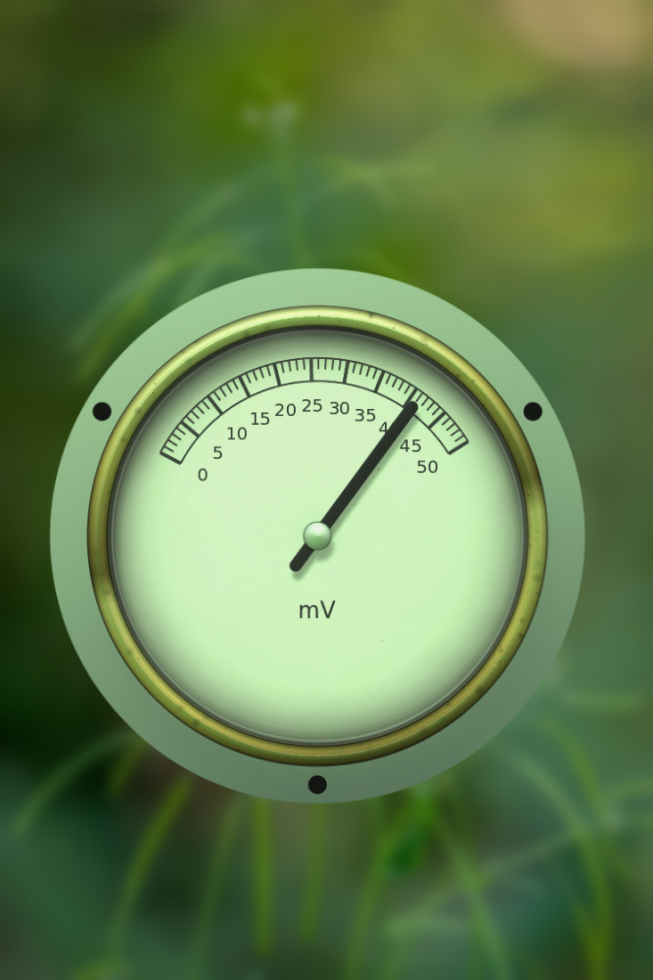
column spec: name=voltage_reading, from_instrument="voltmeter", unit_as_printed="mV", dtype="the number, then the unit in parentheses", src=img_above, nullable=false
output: 41 (mV)
